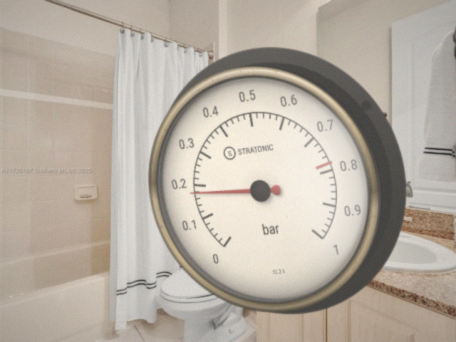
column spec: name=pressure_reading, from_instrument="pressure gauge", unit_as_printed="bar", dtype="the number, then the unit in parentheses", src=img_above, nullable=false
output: 0.18 (bar)
